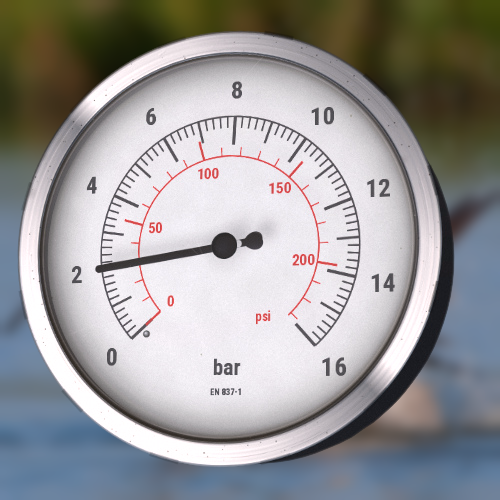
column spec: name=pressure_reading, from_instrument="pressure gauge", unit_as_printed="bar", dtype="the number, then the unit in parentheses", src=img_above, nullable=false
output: 2 (bar)
